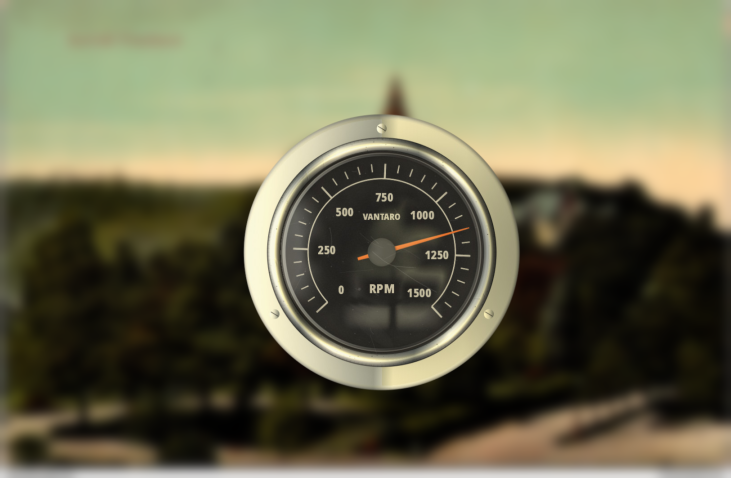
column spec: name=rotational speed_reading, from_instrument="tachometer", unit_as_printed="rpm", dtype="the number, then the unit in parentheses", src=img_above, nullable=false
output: 1150 (rpm)
